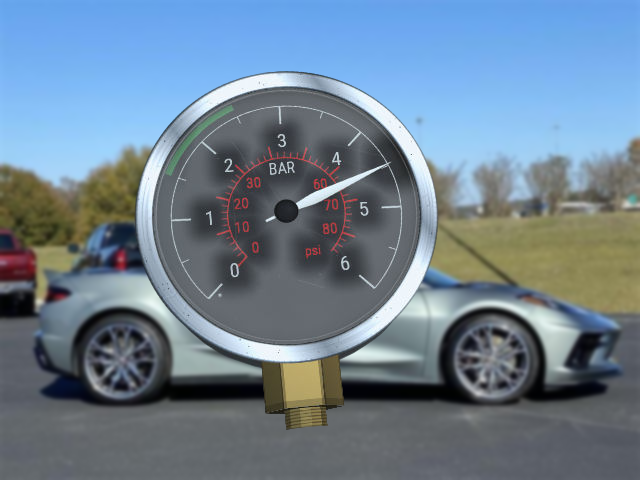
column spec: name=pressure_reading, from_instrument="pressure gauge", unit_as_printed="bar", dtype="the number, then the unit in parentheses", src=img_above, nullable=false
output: 4.5 (bar)
